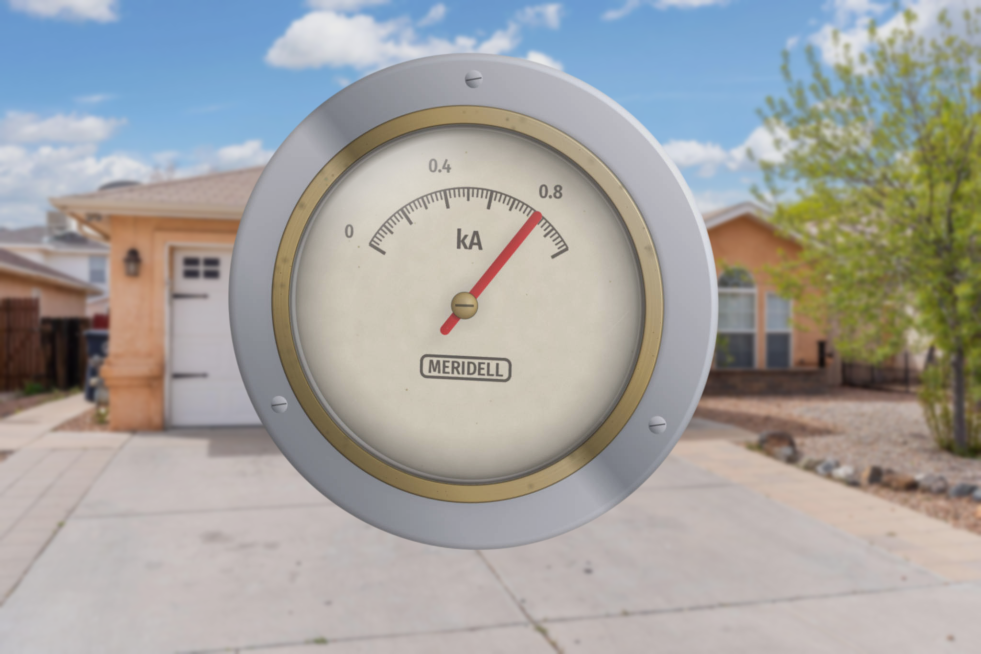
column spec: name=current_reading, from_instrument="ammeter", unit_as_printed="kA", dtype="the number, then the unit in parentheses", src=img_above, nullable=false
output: 0.82 (kA)
